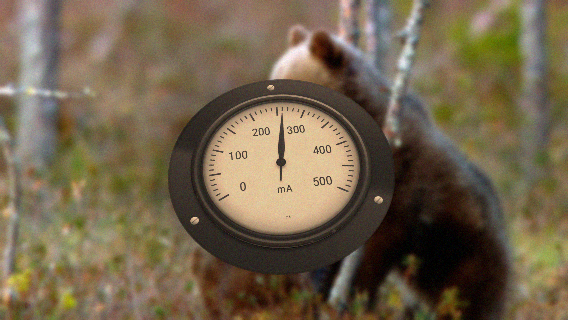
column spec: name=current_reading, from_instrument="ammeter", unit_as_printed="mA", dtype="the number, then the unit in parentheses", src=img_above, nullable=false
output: 260 (mA)
